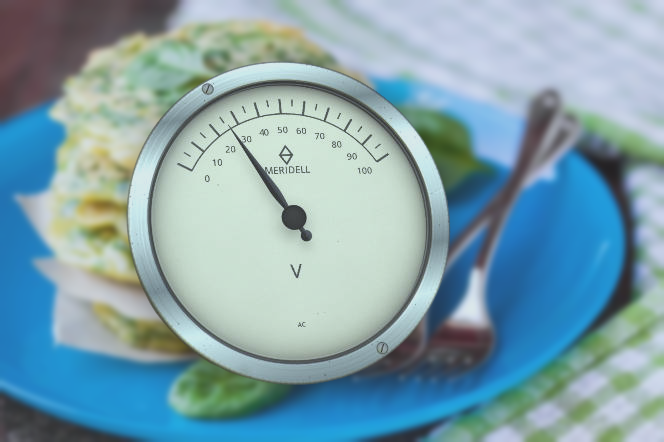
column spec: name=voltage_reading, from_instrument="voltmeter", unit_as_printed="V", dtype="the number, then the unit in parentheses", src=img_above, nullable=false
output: 25 (V)
